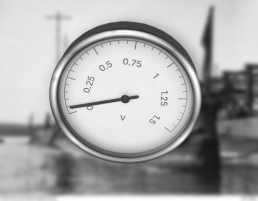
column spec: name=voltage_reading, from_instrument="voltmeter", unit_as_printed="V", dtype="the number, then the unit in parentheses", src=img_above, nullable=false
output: 0.05 (V)
